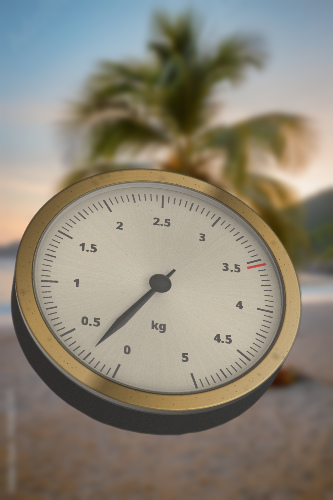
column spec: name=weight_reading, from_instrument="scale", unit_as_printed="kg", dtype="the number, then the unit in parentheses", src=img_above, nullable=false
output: 0.25 (kg)
